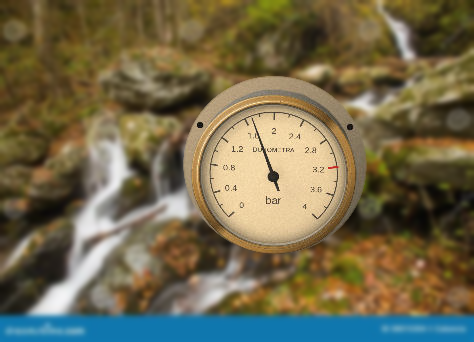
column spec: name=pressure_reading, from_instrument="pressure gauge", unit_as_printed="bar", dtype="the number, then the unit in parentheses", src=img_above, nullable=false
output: 1.7 (bar)
